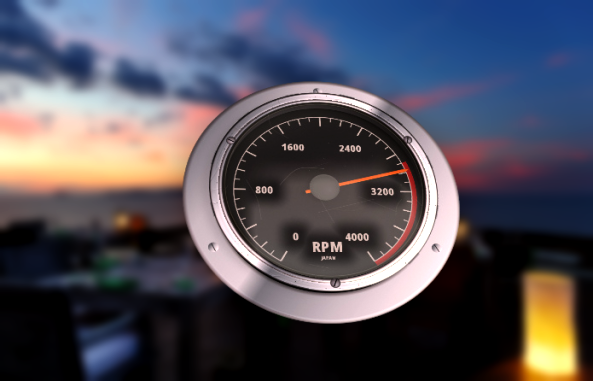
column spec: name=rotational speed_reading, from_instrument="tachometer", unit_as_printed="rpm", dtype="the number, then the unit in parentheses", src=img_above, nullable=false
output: 3000 (rpm)
